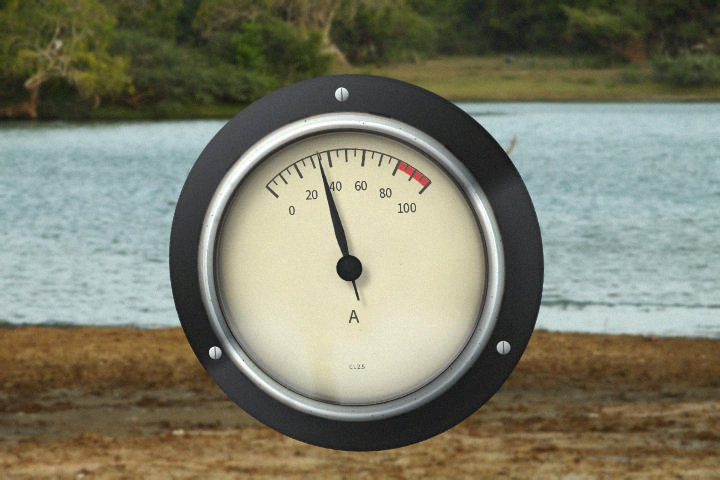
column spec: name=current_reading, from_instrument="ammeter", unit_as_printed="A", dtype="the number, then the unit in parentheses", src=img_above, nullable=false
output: 35 (A)
